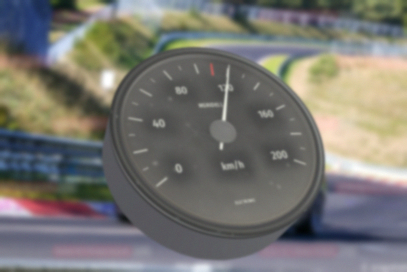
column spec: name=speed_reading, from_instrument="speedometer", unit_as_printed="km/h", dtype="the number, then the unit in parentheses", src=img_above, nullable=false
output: 120 (km/h)
